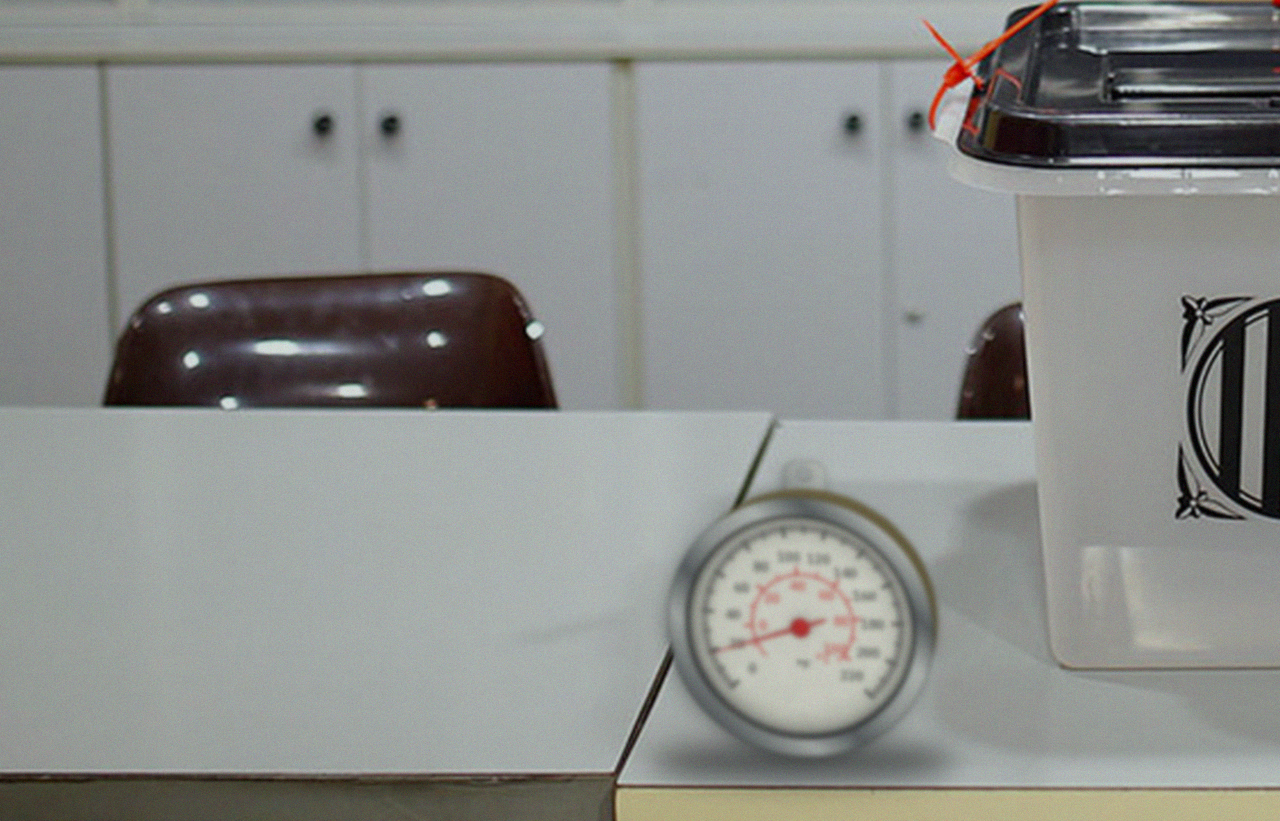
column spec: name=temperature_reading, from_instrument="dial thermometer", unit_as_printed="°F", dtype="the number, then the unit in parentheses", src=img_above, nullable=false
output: 20 (°F)
